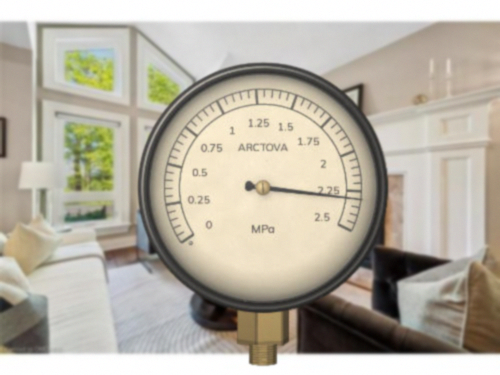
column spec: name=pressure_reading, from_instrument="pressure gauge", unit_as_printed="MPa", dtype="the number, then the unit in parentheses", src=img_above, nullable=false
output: 2.3 (MPa)
